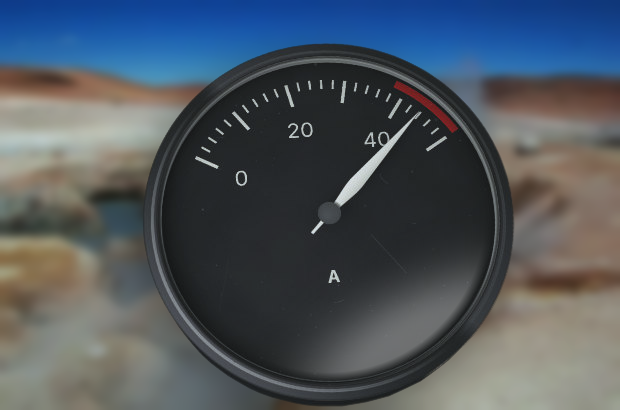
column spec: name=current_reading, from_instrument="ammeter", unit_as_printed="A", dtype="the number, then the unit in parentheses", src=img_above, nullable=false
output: 44 (A)
